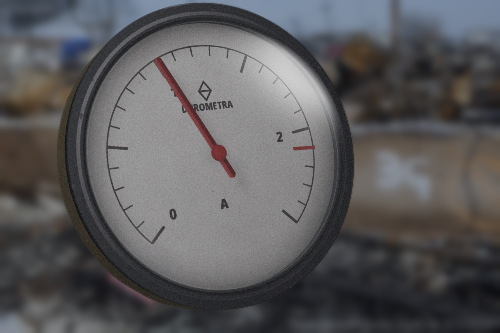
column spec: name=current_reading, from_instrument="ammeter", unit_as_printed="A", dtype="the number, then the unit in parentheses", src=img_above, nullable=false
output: 1 (A)
